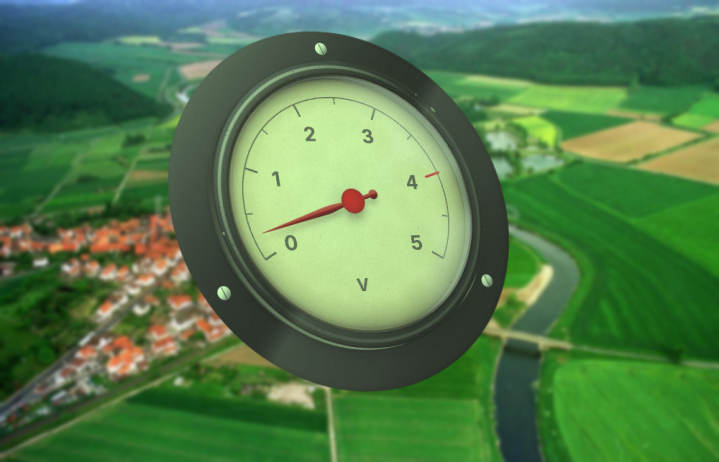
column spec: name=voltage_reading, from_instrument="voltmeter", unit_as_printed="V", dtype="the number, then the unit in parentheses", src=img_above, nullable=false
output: 0.25 (V)
